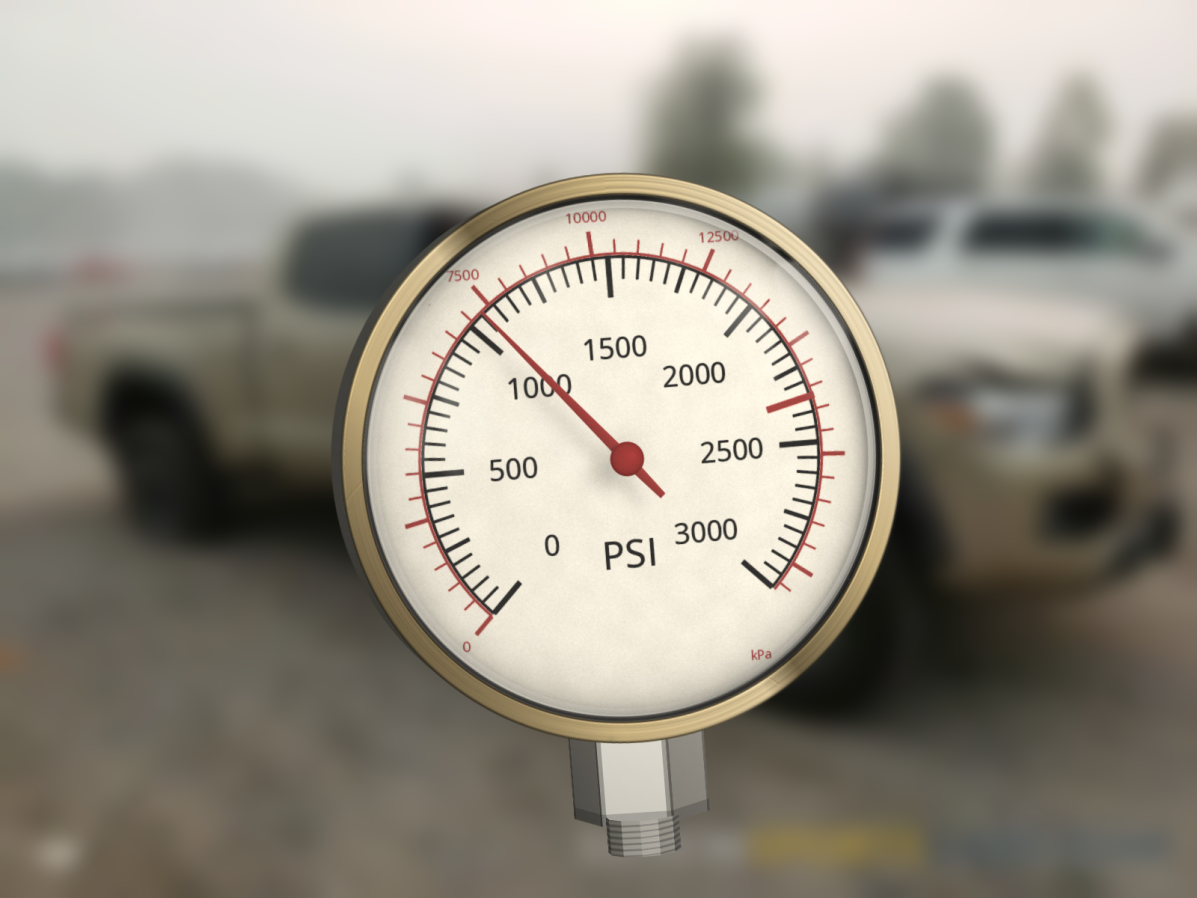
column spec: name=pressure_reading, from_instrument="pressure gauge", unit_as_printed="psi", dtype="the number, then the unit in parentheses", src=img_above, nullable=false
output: 1050 (psi)
